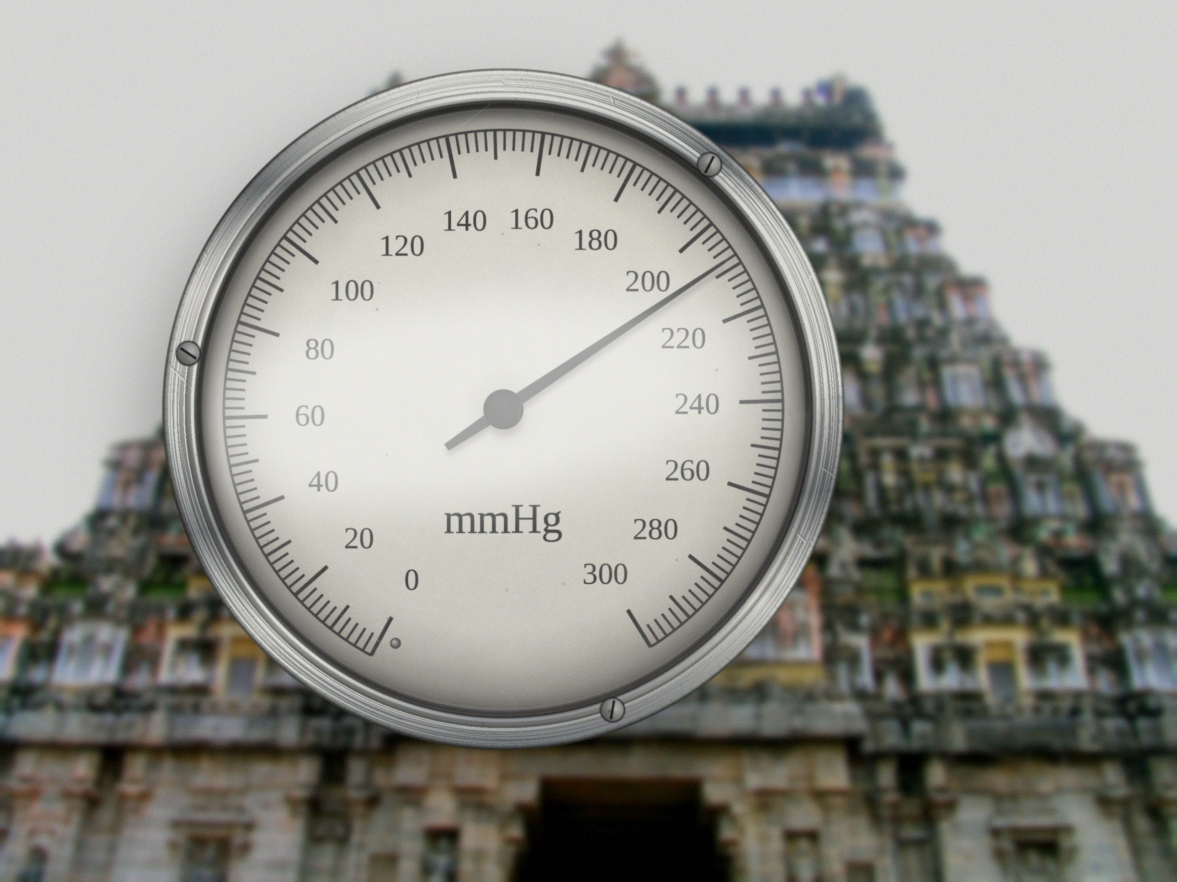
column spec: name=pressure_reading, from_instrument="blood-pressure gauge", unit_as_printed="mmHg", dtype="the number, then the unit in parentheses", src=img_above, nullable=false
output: 208 (mmHg)
